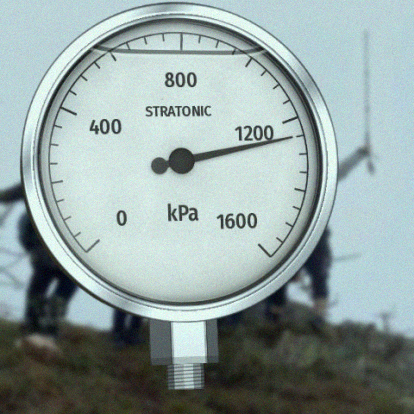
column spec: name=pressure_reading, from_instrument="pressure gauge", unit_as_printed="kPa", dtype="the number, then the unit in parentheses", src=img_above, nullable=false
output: 1250 (kPa)
